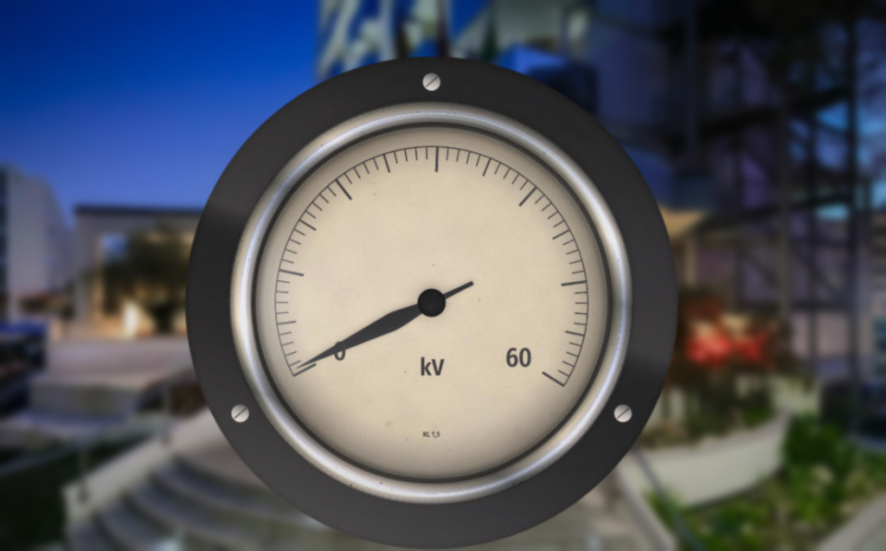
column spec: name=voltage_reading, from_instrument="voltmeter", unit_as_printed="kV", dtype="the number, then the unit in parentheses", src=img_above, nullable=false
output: 0.5 (kV)
